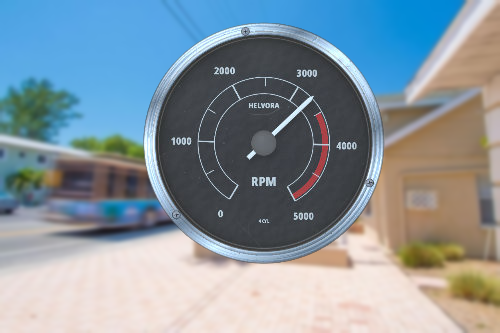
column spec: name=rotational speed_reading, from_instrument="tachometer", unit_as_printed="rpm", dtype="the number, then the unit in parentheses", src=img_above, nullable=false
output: 3250 (rpm)
